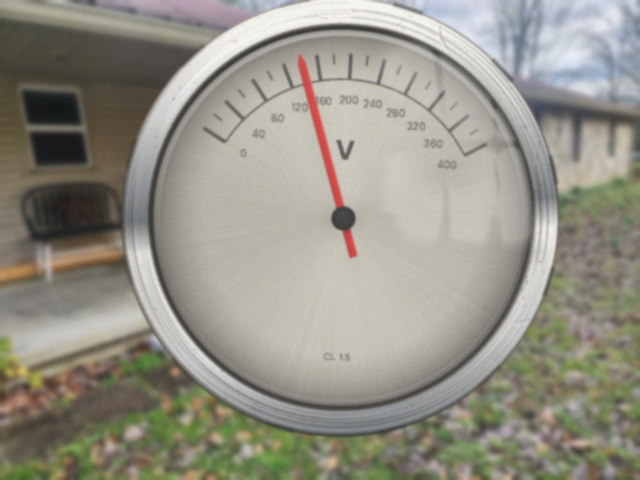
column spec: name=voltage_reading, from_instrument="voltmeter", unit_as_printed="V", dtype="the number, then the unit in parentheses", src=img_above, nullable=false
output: 140 (V)
